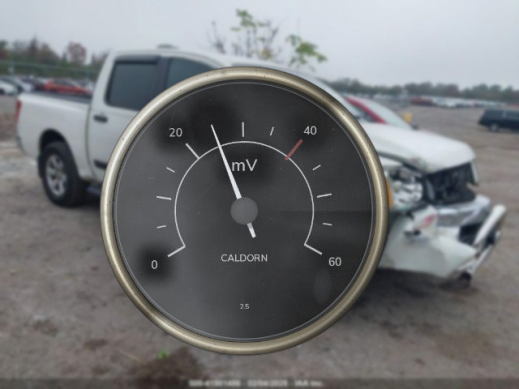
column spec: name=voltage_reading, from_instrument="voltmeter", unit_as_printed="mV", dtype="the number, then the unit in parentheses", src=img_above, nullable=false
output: 25 (mV)
